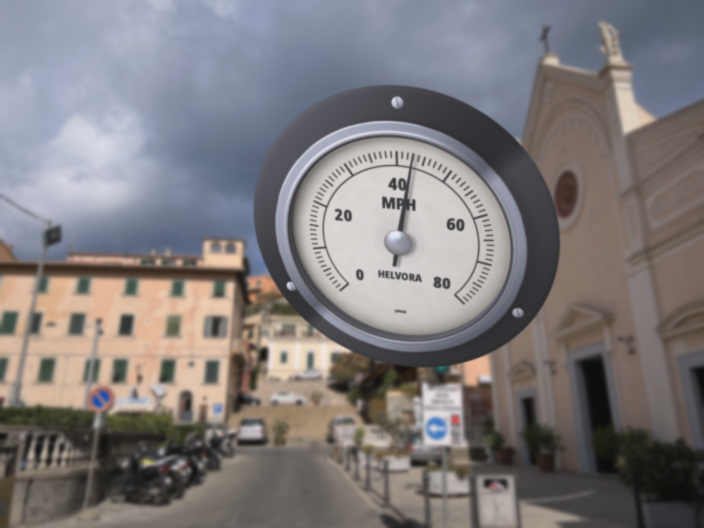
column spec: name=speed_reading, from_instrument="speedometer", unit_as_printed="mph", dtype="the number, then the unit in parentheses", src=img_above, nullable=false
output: 43 (mph)
